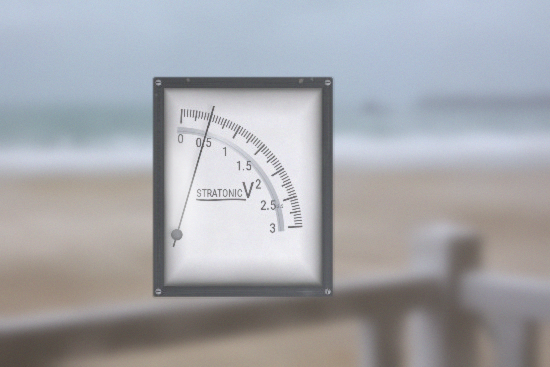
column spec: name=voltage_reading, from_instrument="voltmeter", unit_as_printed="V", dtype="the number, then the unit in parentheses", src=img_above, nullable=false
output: 0.5 (V)
